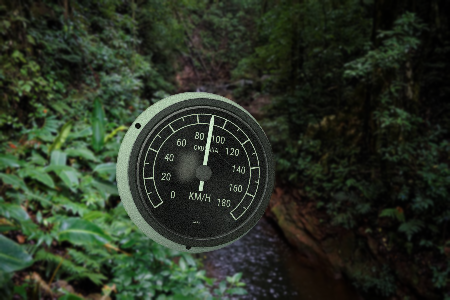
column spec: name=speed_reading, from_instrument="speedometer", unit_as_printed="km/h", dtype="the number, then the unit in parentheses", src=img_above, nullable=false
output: 90 (km/h)
